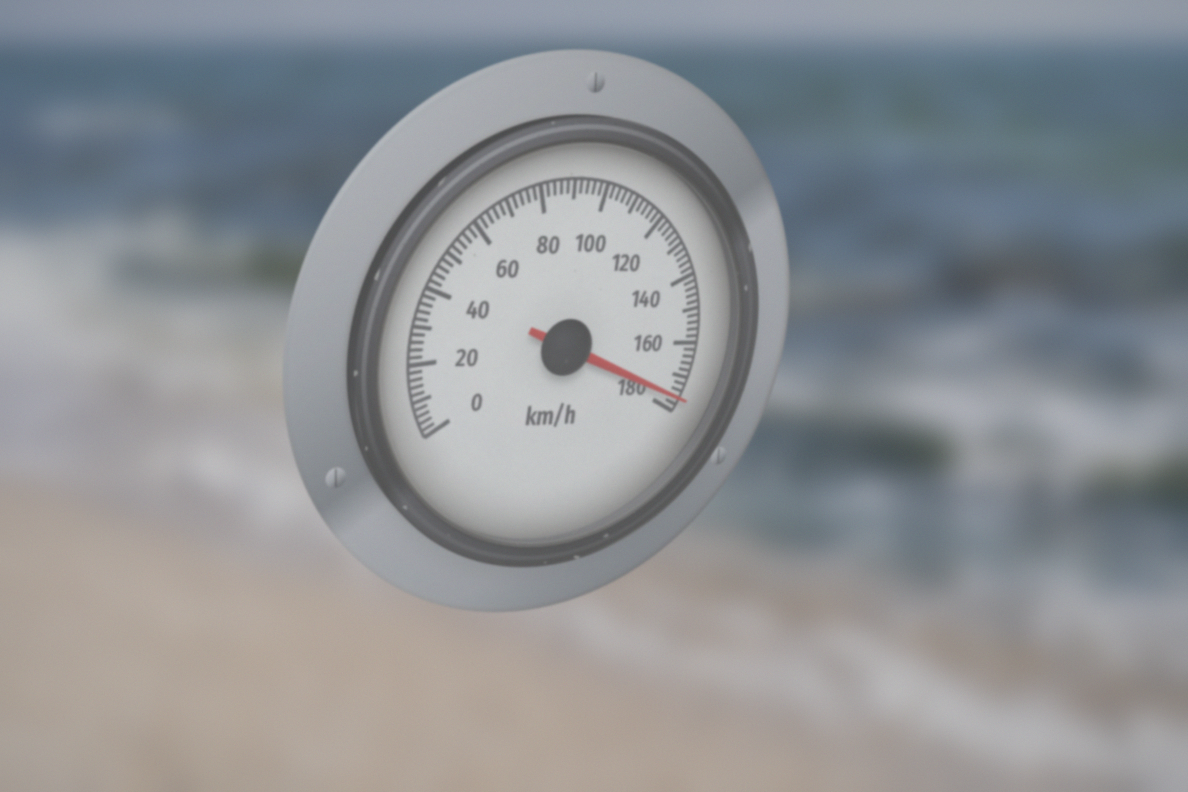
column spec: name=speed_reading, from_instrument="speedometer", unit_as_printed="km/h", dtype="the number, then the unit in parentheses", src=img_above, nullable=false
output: 176 (km/h)
